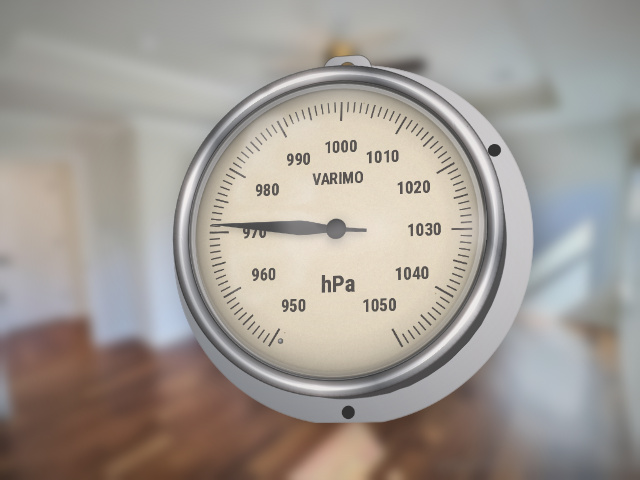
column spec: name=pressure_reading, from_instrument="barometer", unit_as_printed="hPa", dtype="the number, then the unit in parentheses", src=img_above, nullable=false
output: 971 (hPa)
